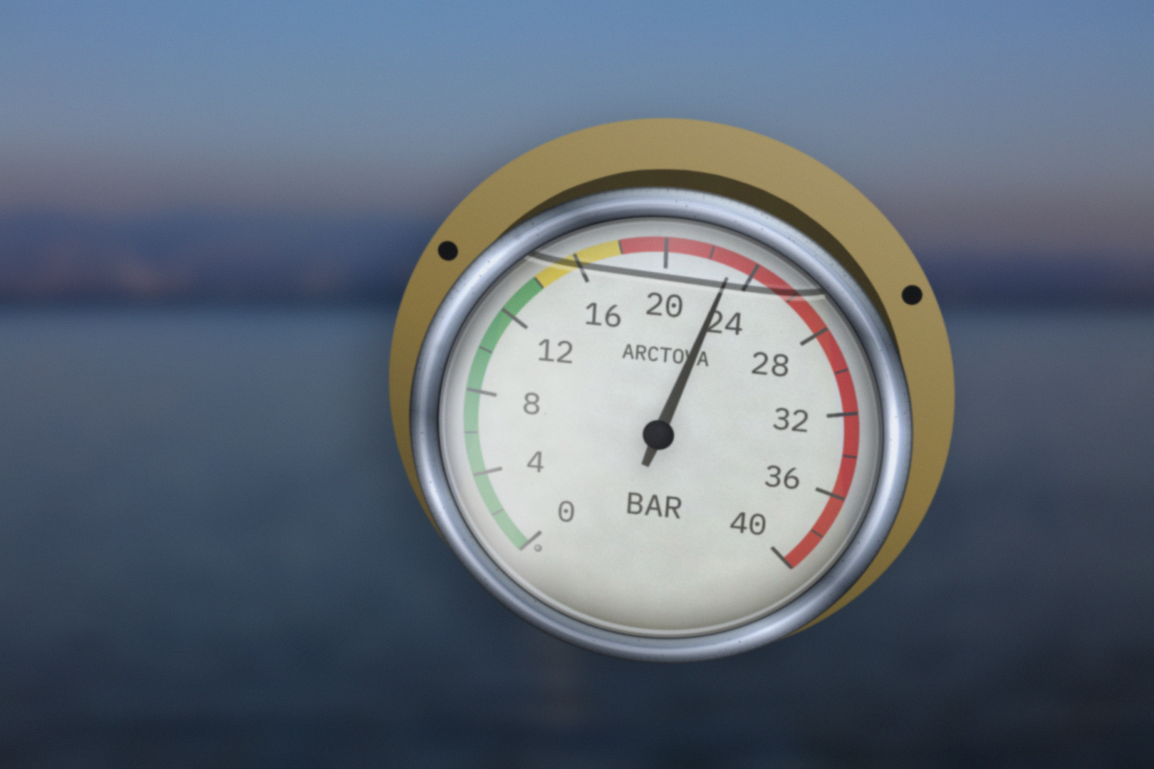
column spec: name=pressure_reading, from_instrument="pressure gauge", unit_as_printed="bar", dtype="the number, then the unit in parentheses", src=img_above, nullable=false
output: 23 (bar)
